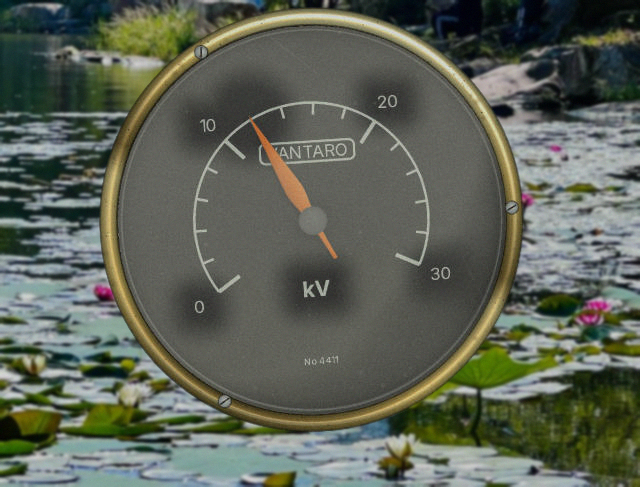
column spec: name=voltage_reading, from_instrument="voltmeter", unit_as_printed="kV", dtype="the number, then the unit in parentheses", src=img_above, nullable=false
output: 12 (kV)
